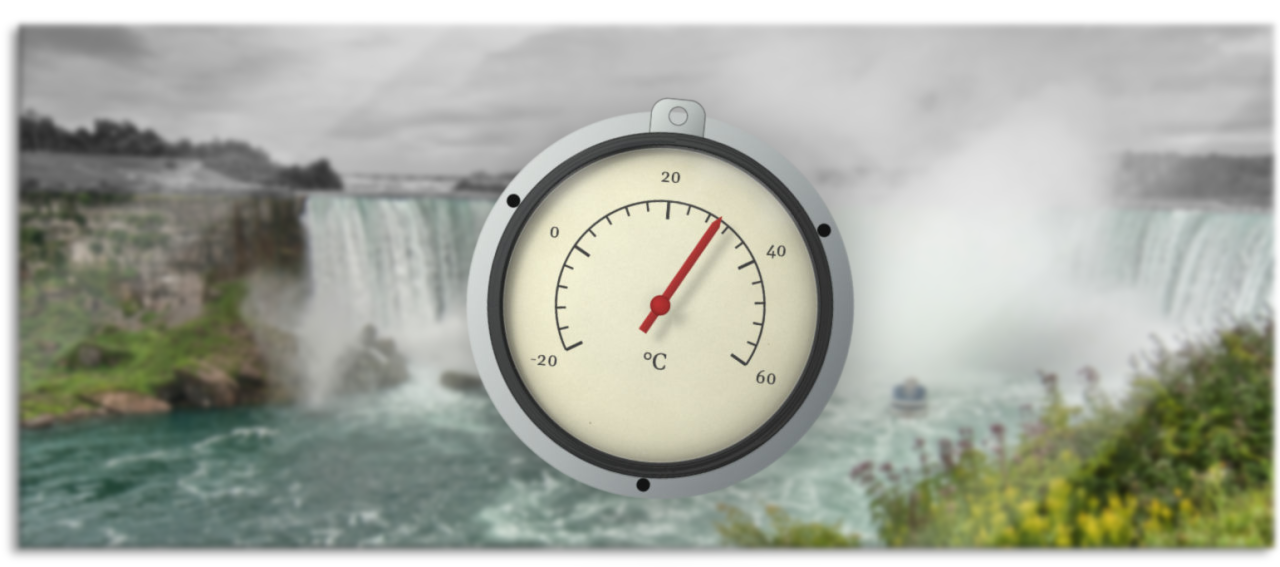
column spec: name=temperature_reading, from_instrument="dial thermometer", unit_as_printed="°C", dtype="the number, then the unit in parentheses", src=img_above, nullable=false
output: 30 (°C)
